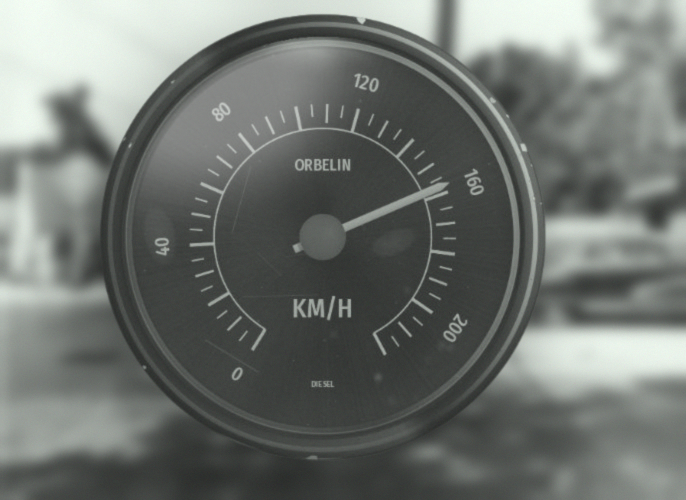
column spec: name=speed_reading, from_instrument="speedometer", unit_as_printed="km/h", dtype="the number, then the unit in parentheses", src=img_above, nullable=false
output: 157.5 (km/h)
